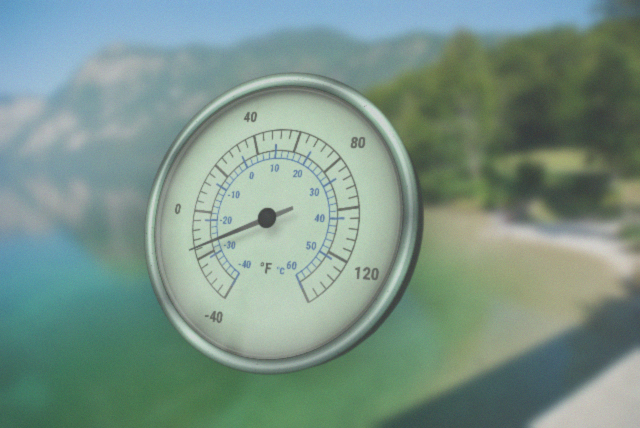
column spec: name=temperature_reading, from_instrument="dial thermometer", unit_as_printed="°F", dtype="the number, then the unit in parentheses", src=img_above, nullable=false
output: -16 (°F)
